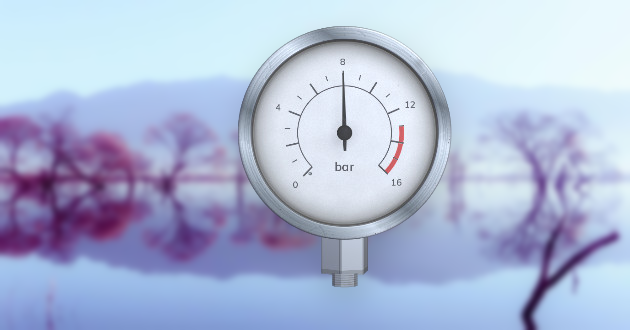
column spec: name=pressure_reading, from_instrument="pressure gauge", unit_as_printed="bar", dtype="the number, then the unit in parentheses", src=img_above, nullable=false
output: 8 (bar)
